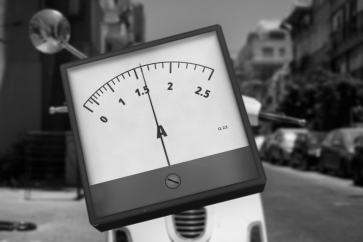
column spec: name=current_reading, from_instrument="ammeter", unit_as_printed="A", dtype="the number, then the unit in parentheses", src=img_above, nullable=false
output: 1.6 (A)
